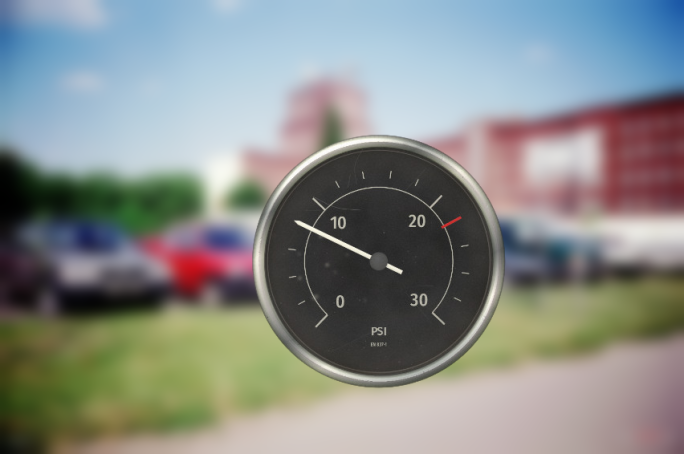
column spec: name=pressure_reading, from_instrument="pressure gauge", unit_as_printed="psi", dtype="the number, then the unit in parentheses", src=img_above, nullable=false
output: 8 (psi)
